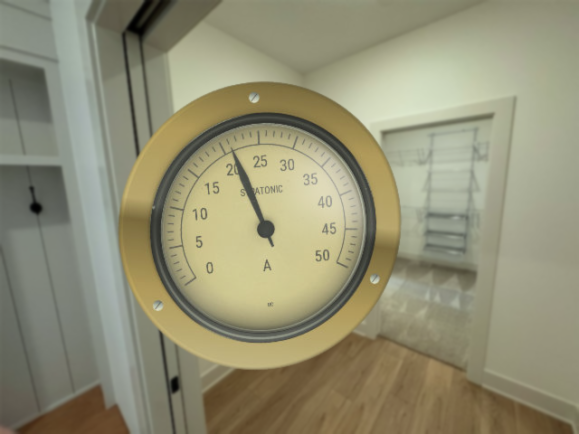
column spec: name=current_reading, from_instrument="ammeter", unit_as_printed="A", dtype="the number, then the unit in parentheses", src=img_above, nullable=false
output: 21 (A)
